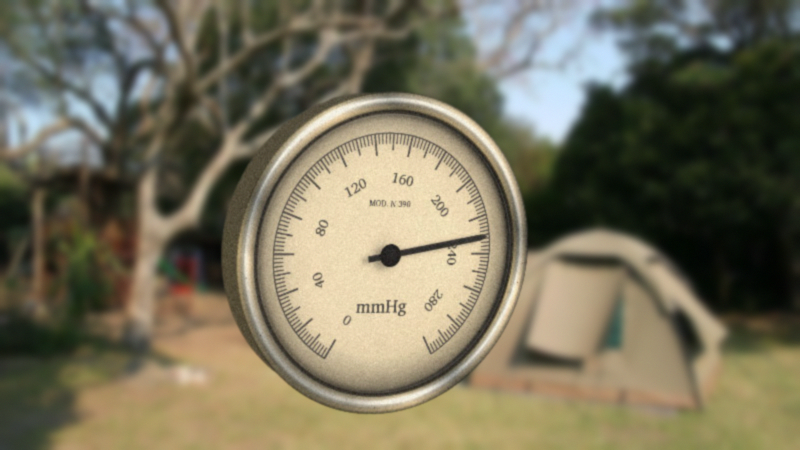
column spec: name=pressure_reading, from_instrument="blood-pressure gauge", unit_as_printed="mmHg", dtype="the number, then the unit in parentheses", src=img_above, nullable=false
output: 230 (mmHg)
